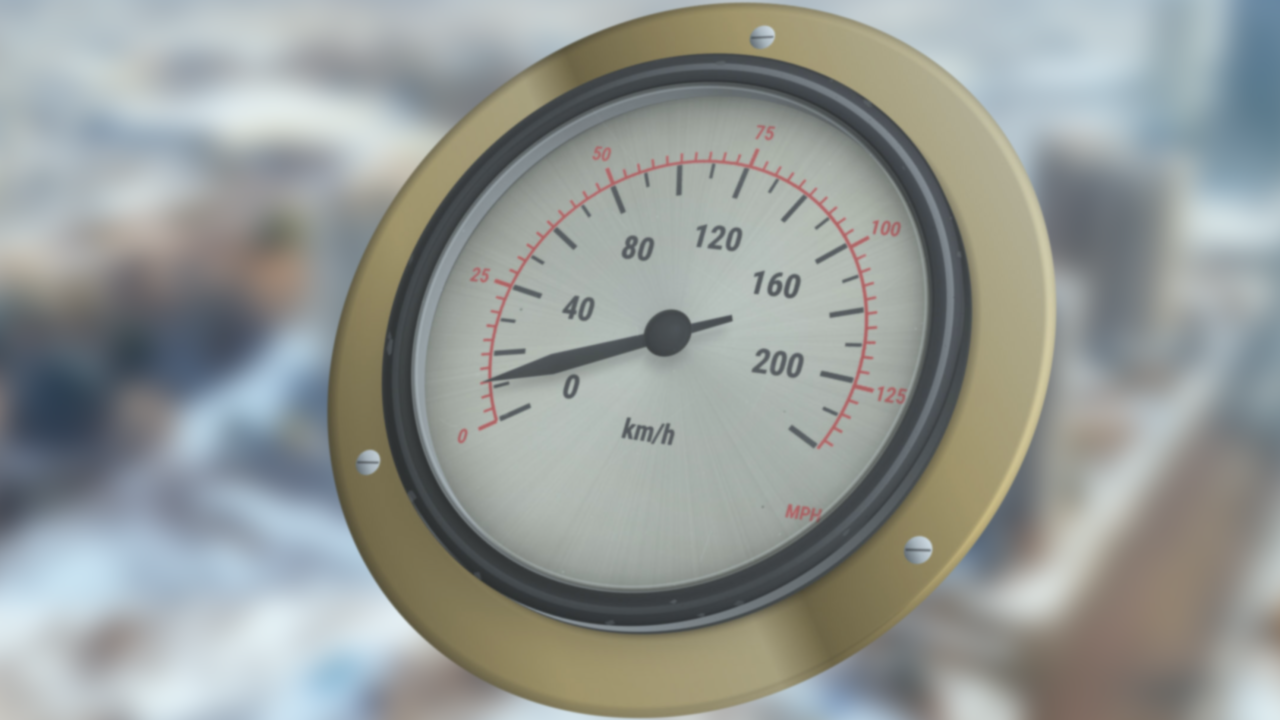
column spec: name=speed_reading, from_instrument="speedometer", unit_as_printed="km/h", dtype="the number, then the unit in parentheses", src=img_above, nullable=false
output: 10 (km/h)
